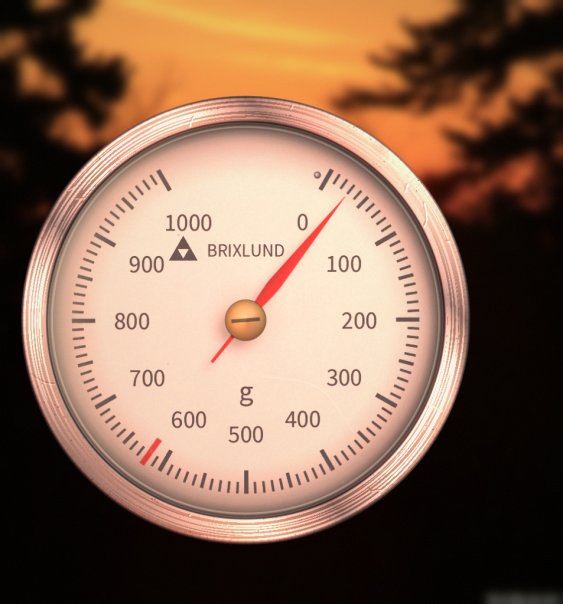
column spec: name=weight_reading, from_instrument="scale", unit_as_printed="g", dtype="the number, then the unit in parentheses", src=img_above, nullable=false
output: 30 (g)
